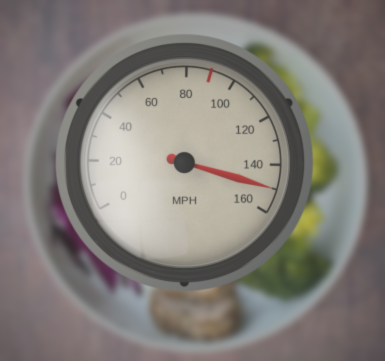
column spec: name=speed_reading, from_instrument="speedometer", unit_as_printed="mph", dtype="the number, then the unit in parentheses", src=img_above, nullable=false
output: 150 (mph)
